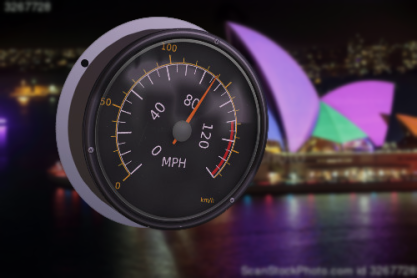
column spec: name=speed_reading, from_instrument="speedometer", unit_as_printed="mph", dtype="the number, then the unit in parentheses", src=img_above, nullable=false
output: 85 (mph)
